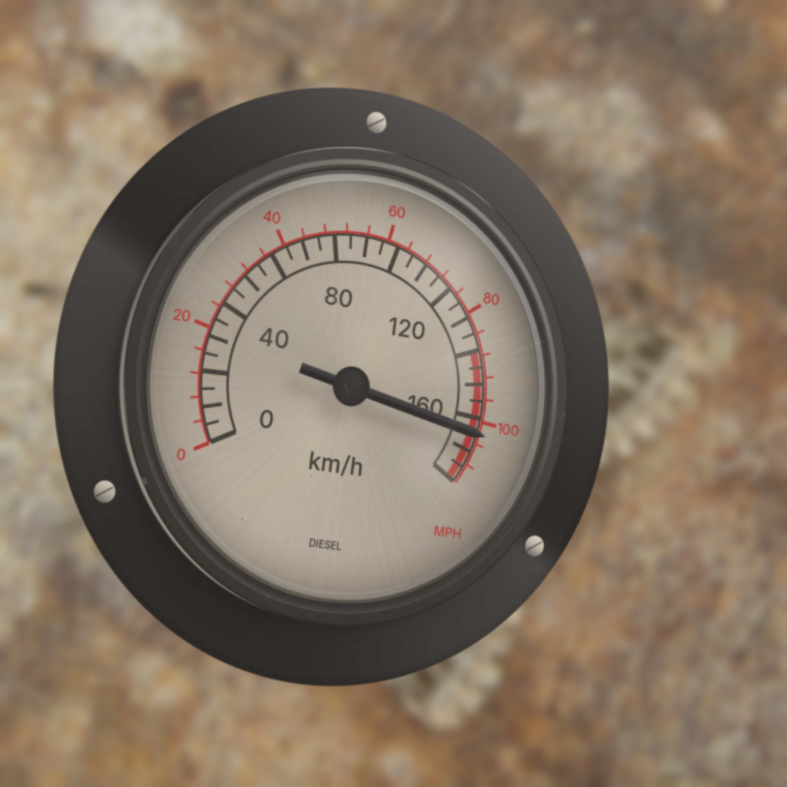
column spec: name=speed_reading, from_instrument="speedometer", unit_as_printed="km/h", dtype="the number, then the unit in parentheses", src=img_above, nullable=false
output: 165 (km/h)
